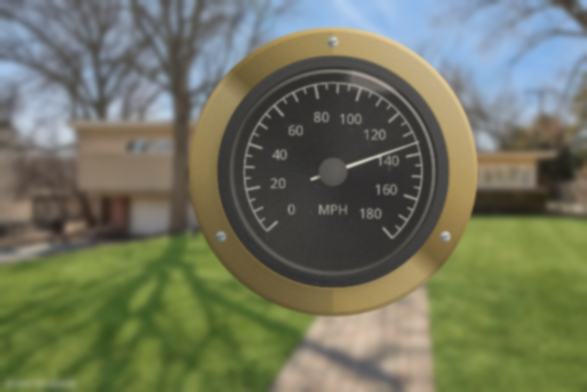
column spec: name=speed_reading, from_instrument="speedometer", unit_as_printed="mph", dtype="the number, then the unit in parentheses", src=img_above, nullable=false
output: 135 (mph)
